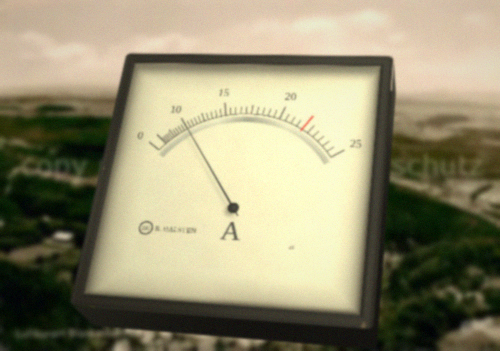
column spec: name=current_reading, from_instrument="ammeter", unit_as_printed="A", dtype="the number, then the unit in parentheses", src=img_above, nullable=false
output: 10 (A)
